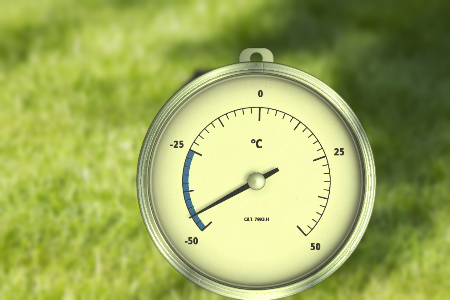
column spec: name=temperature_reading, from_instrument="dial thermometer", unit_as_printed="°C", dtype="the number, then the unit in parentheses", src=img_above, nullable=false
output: -45 (°C)
